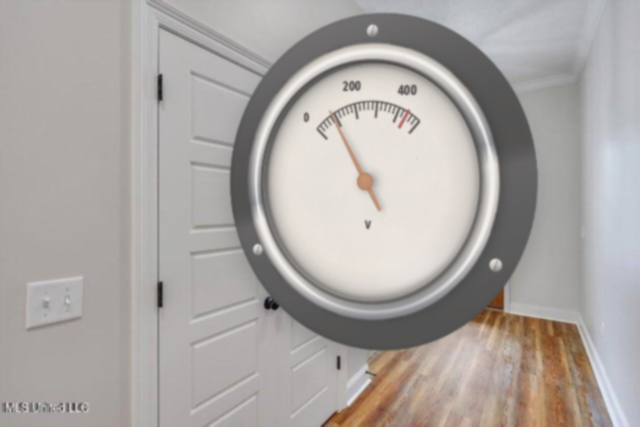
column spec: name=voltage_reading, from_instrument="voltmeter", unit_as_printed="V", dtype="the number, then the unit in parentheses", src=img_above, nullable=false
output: 100 (V)
